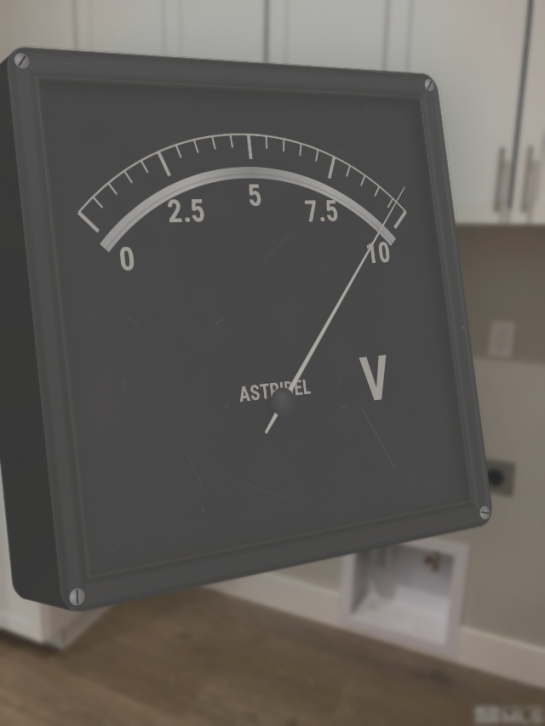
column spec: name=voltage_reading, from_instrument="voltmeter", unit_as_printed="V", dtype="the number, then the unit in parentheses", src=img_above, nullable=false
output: 9.5 (V)
